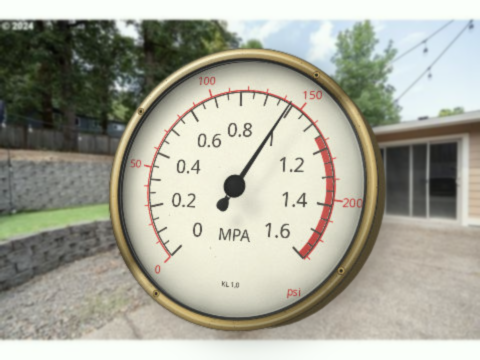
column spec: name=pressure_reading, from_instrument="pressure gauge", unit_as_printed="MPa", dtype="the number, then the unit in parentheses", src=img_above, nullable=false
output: 1 (MPa)
